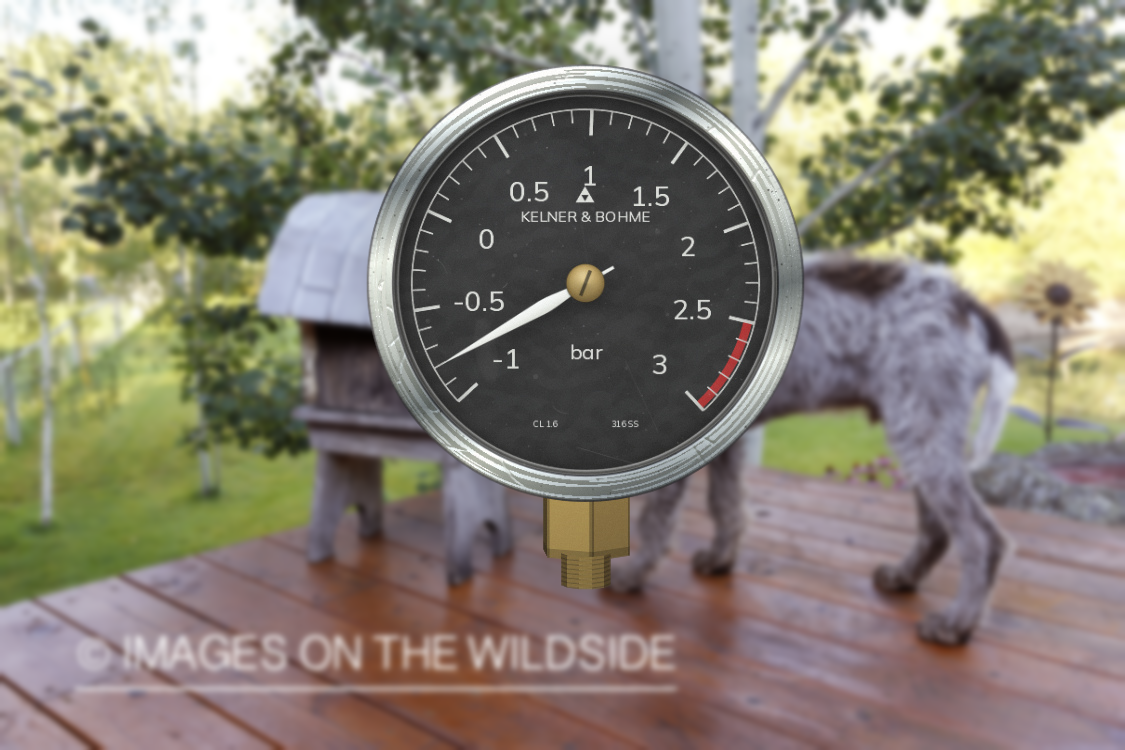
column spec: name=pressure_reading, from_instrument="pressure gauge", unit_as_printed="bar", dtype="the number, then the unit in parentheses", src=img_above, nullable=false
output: -0.8 (bar)
